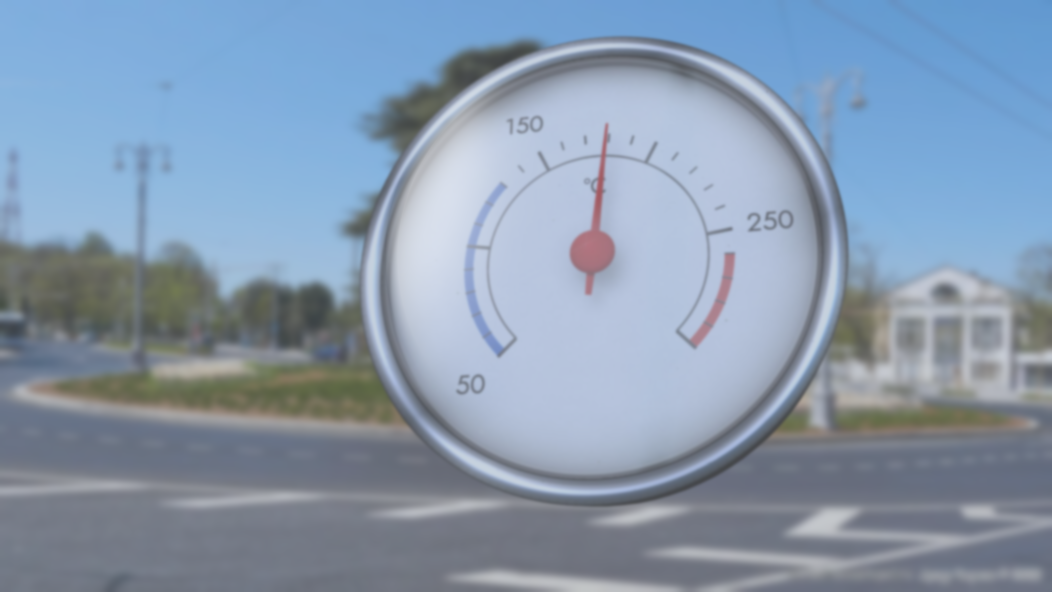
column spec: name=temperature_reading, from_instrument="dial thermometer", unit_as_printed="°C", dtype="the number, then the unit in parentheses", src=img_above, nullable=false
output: 180 (°C)
